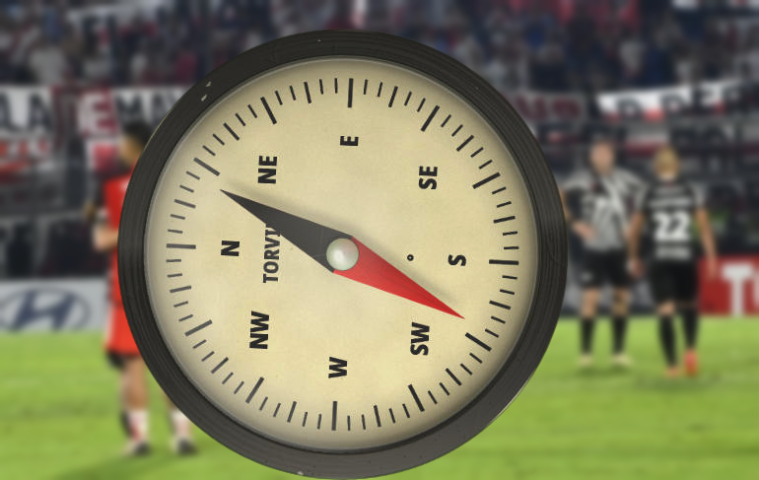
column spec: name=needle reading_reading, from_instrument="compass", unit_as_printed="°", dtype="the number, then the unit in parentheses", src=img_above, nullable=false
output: 205 (°)
